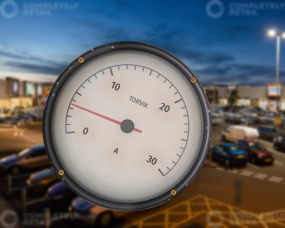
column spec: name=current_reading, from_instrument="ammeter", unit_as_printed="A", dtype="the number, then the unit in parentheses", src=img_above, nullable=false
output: 3.5 (A)
